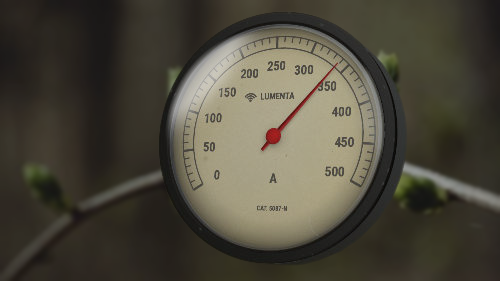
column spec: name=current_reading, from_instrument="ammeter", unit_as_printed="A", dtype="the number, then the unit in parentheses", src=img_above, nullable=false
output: 340 (A)
